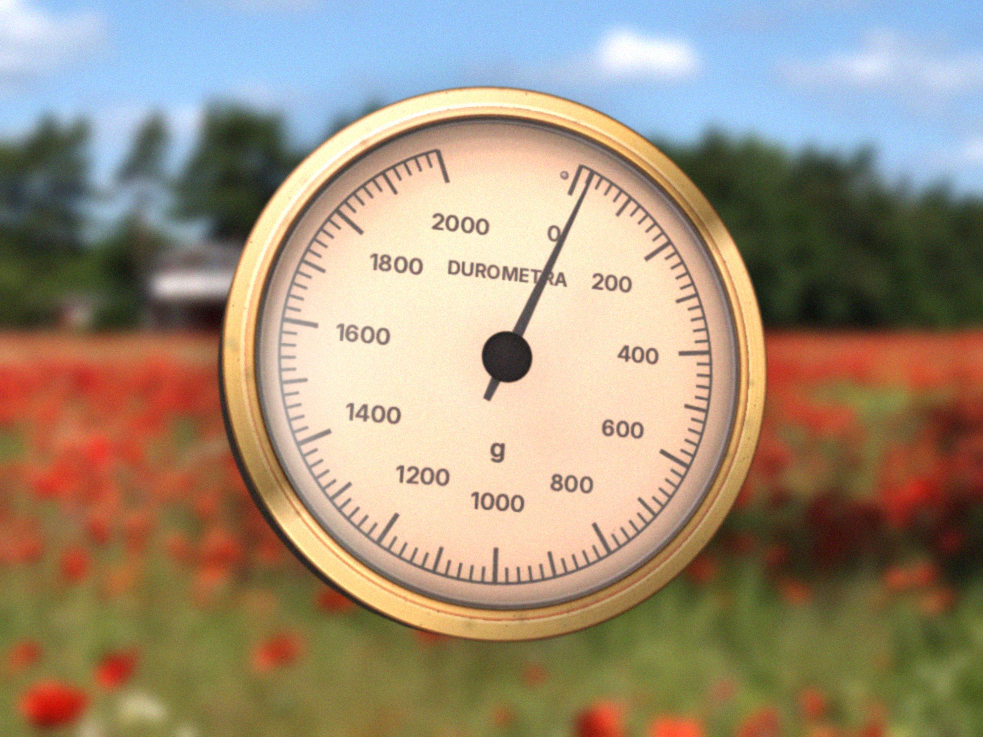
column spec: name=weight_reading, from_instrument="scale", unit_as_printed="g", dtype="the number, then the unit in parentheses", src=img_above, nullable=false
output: 20 (g)
